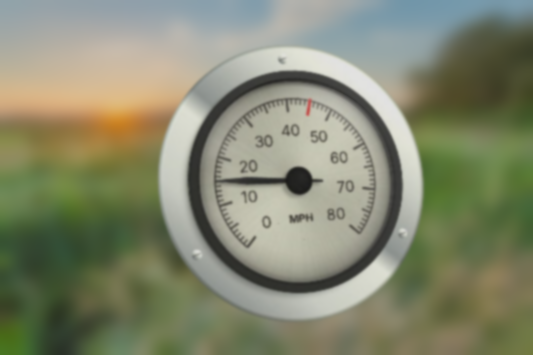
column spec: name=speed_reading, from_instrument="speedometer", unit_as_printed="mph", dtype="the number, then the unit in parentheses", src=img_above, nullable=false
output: 15 (mph)
